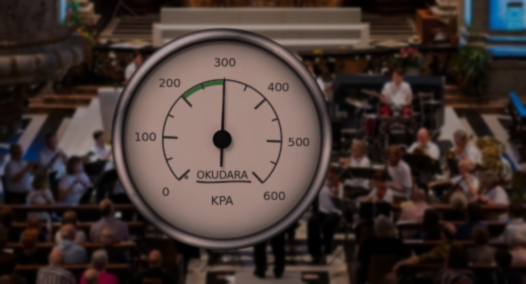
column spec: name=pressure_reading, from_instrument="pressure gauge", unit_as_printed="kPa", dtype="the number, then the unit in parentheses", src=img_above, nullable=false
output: 300 (kPa)
